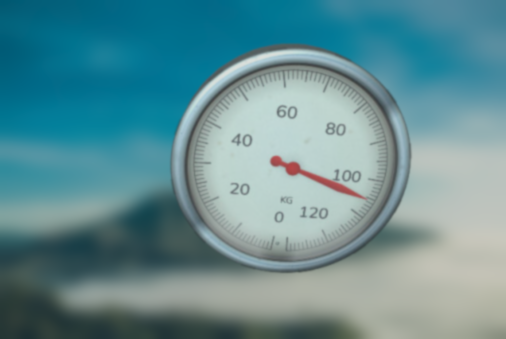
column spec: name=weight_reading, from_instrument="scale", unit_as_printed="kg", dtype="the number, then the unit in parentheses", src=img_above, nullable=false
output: 105 (kg)
